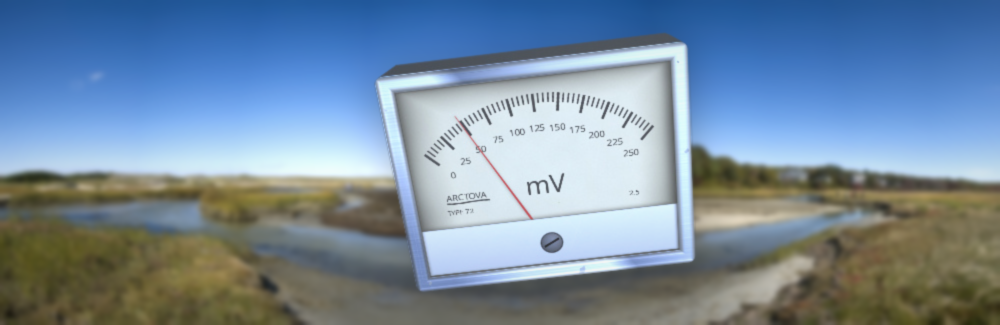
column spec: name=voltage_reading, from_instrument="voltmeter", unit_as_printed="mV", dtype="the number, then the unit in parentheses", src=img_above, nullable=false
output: 50 (mV)
